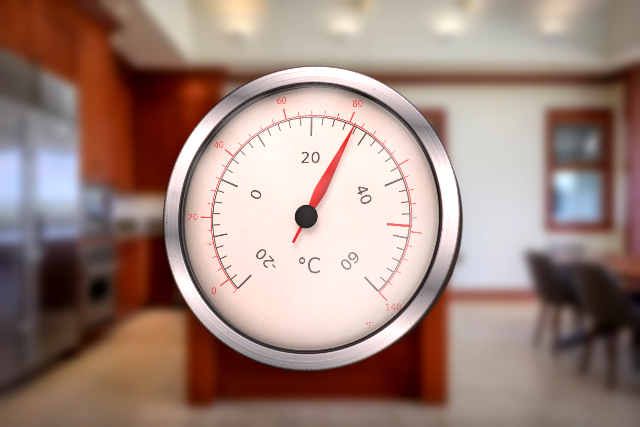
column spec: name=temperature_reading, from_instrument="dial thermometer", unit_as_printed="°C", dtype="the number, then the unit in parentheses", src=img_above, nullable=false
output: 28 (°C)
